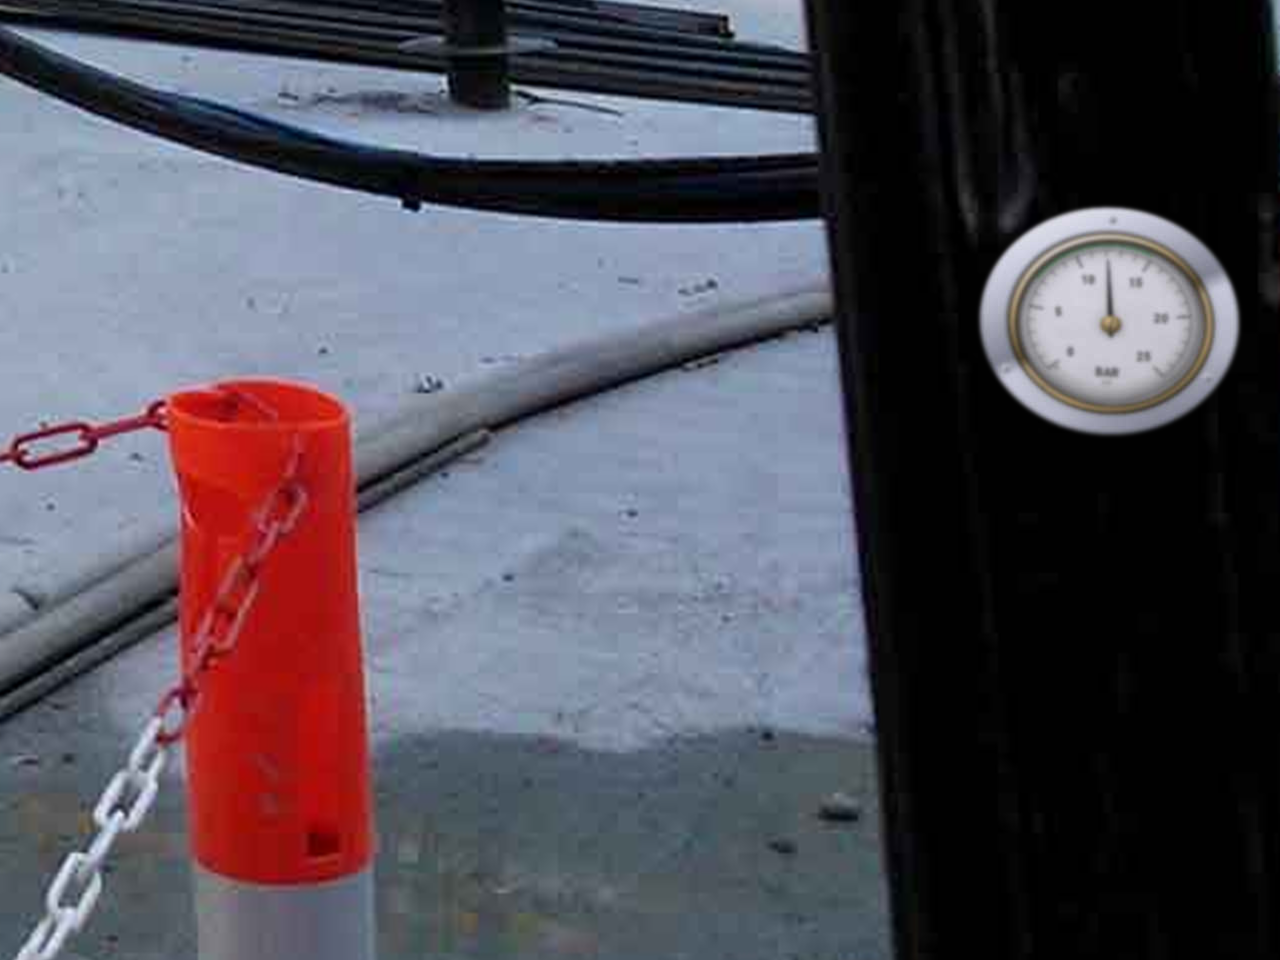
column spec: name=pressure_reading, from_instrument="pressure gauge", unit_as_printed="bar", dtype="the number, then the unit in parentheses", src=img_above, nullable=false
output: 12 (bar)
